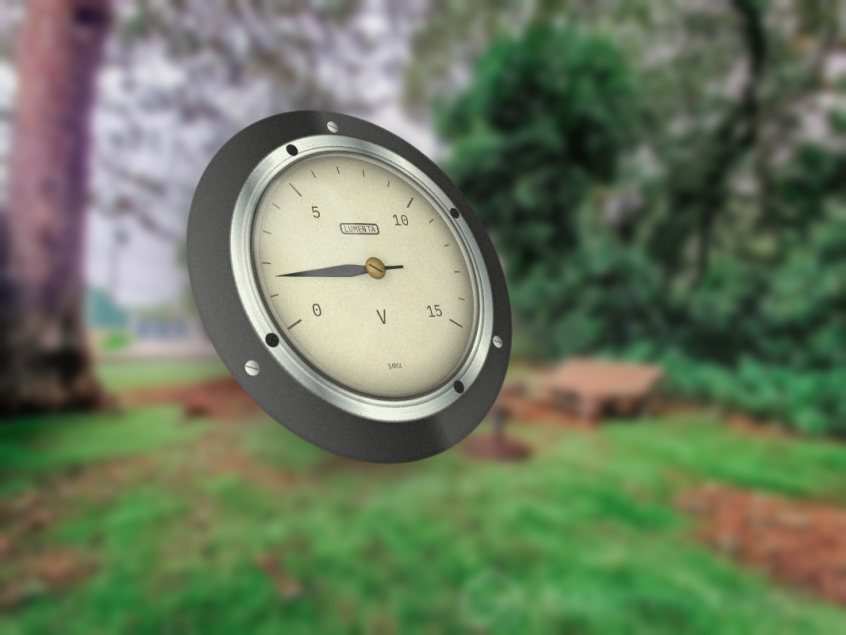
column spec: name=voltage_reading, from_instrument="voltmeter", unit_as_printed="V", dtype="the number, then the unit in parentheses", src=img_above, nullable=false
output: 1.5 (V)
